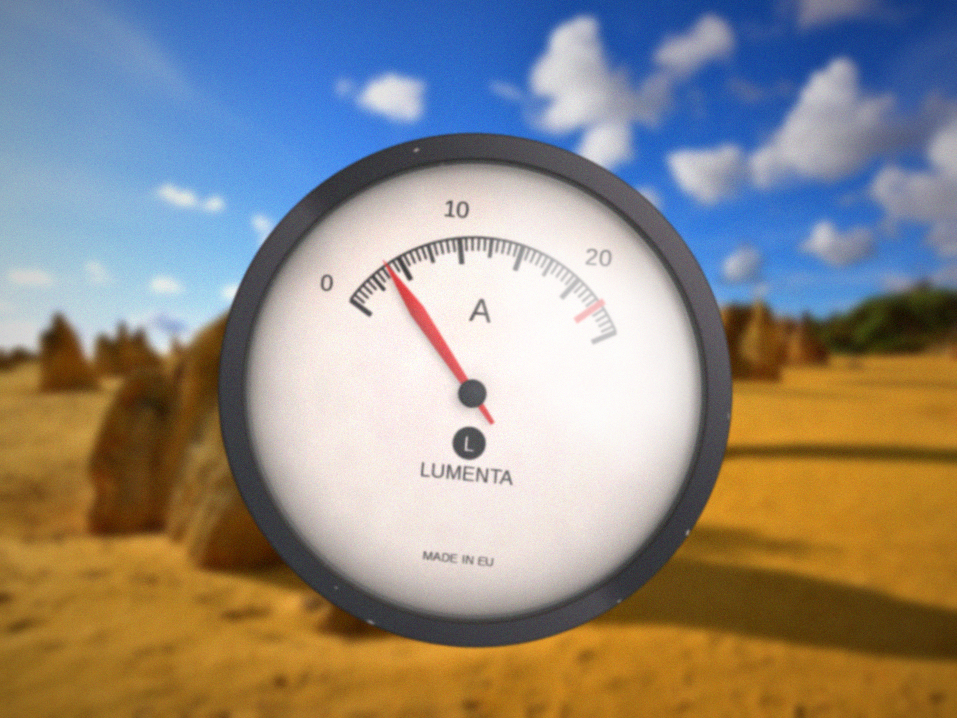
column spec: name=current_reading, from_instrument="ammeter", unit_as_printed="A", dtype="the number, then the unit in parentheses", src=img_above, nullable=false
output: 4 (A)
